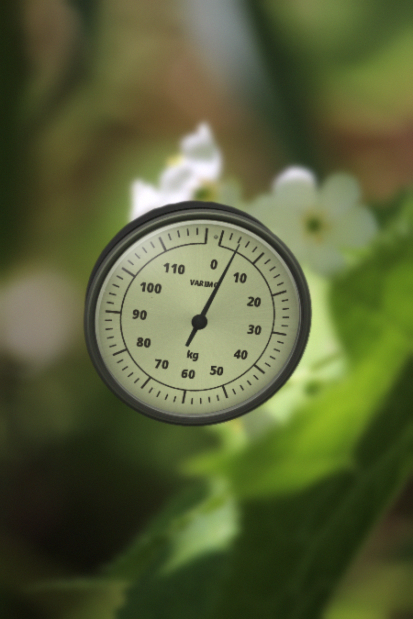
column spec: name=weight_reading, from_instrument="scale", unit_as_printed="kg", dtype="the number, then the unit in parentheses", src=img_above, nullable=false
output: 4 (kg)
